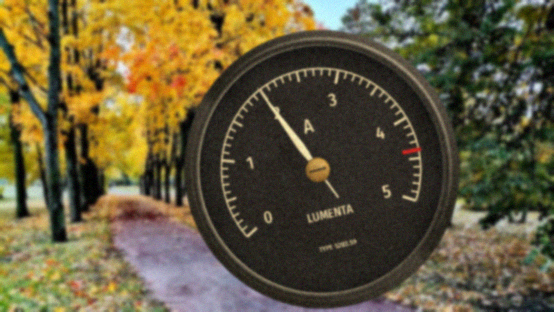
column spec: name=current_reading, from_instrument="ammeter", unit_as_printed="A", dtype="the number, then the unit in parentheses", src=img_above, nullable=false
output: 2 (A)
